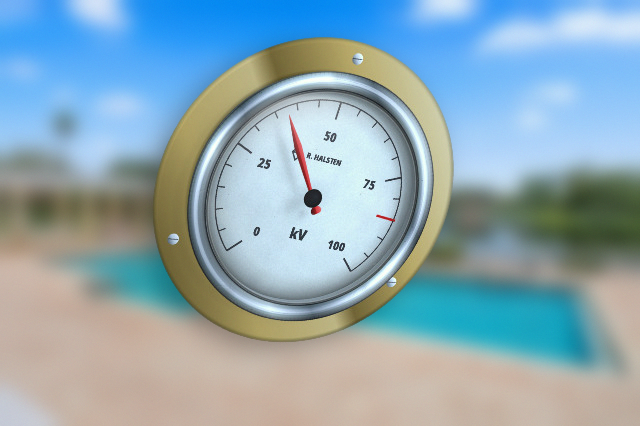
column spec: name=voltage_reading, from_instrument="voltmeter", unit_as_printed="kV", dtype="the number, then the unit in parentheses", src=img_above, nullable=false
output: 37.5 (kV)
